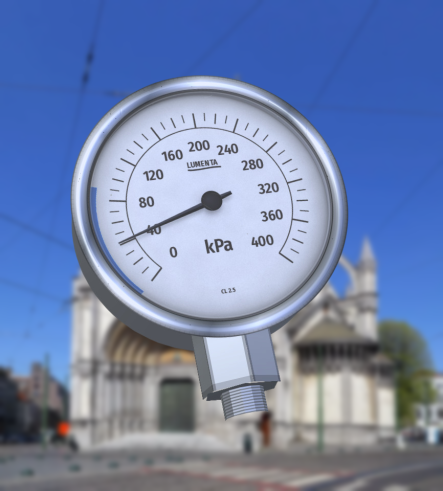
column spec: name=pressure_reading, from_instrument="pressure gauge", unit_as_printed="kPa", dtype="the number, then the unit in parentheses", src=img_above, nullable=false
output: 40 (kPa)
